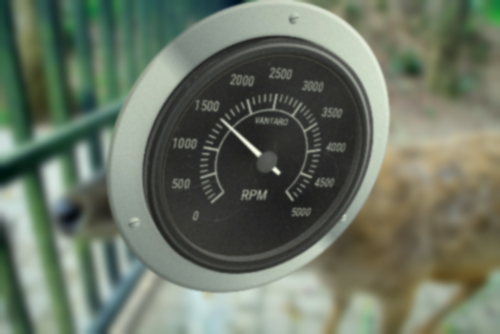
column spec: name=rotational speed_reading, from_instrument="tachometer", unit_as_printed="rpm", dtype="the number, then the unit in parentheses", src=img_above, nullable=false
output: 1500 (rpm)
